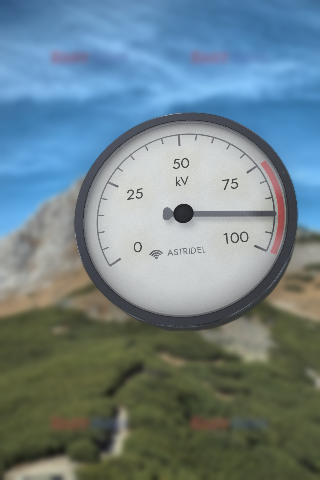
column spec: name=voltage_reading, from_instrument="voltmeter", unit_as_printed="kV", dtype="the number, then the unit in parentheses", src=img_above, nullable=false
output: 90 (kV)
